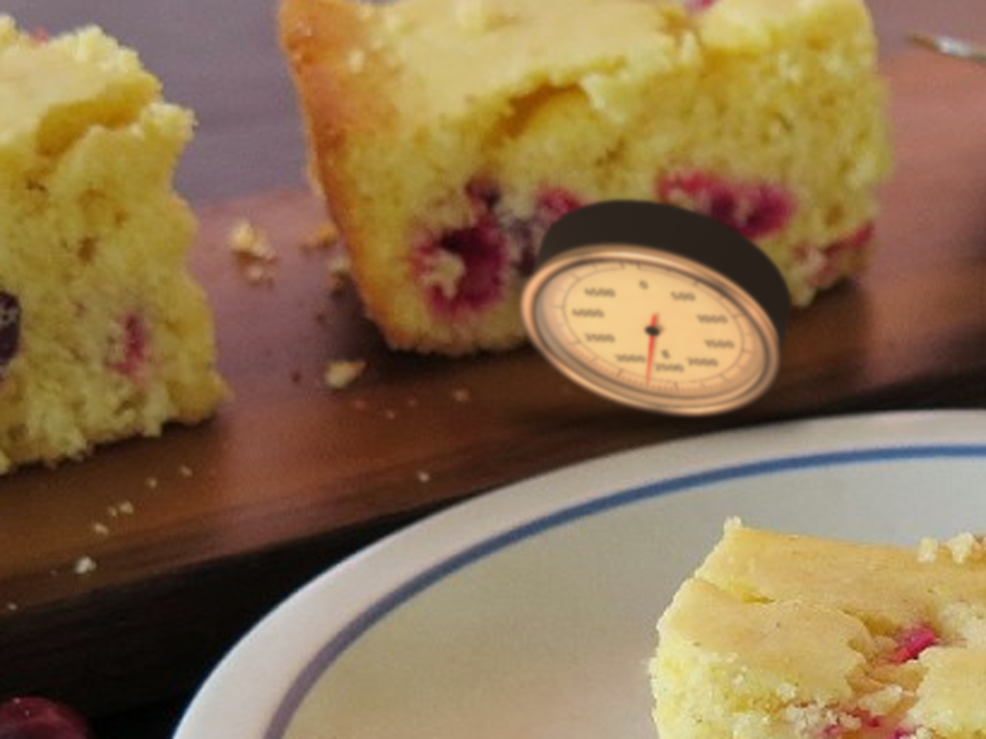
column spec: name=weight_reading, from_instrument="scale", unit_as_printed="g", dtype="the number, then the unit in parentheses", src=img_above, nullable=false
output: 2750 (g)
